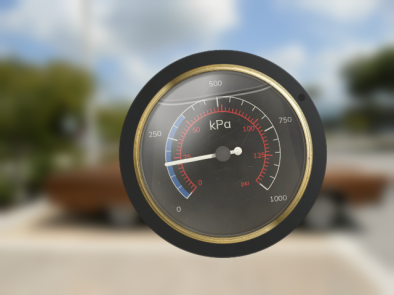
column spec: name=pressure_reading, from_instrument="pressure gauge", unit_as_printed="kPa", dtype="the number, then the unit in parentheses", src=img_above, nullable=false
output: 150 (kPa)
